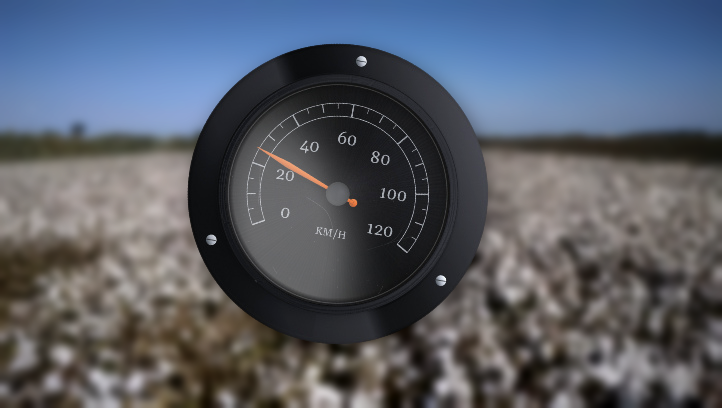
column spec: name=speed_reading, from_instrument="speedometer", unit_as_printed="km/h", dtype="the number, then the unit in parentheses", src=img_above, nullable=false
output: 25 (km/h)
